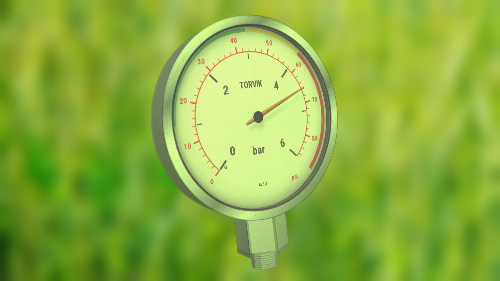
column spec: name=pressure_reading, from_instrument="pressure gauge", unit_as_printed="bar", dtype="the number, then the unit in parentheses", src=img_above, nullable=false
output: 4.5 (bar)
